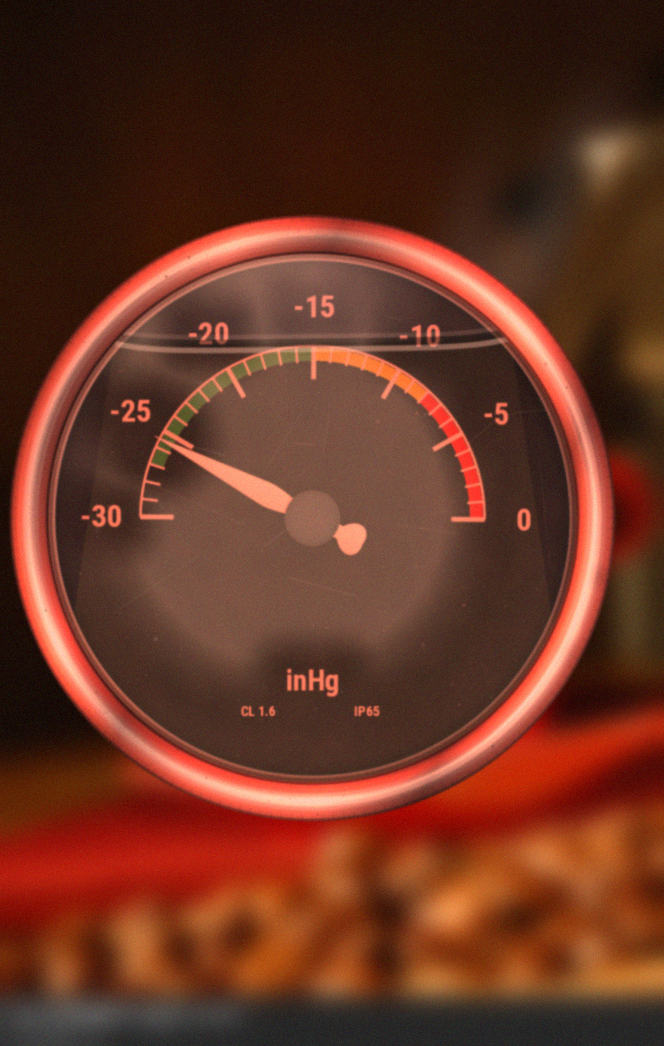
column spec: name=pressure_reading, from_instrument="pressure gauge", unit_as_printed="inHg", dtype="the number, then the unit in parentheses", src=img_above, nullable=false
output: -25.5 (inHg)
